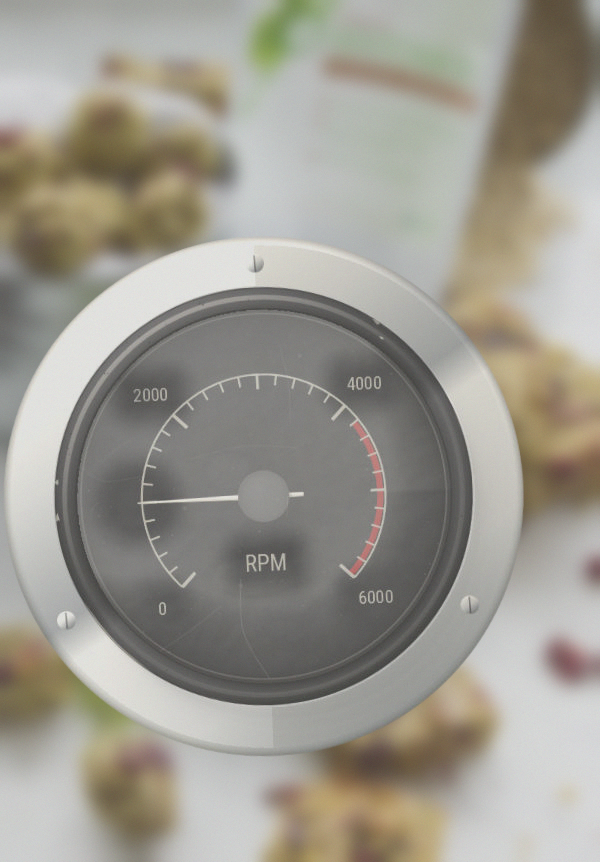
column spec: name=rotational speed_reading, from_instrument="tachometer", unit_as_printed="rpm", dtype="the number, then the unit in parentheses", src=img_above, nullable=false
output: 1000 (rpm)
